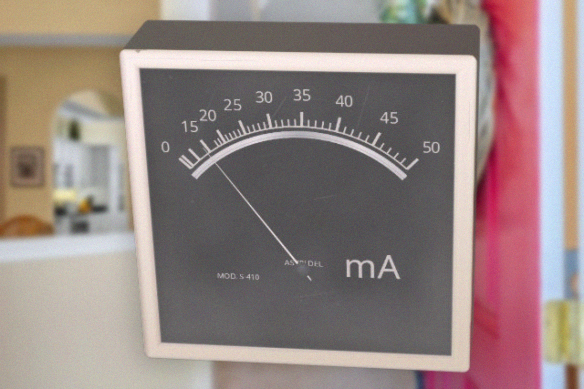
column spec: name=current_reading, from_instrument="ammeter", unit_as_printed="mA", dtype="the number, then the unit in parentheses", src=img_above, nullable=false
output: 15 (mA)
